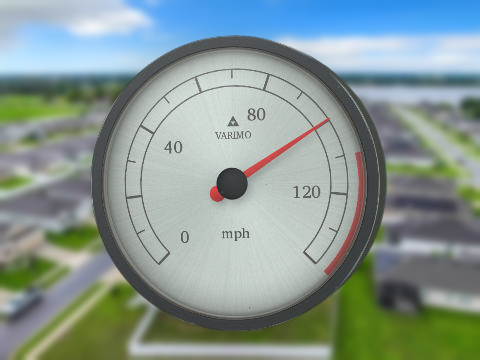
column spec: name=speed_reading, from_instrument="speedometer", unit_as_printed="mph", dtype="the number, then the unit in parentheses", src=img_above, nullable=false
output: 100 (mph)
